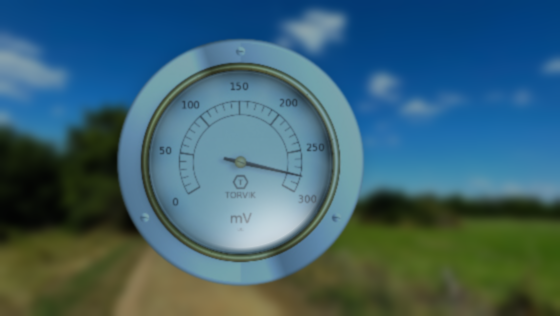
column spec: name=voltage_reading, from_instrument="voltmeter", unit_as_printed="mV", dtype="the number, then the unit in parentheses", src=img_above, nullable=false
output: 280 (mV)
